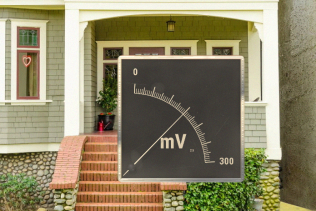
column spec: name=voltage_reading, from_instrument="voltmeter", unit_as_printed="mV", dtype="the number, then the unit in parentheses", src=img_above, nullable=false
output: 150 (mV)
